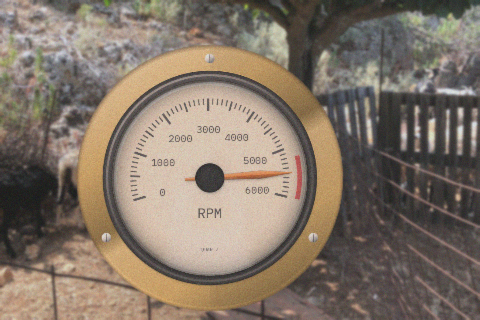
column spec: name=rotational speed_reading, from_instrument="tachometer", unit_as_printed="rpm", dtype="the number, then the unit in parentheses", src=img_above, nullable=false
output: 5500 (rpm)
